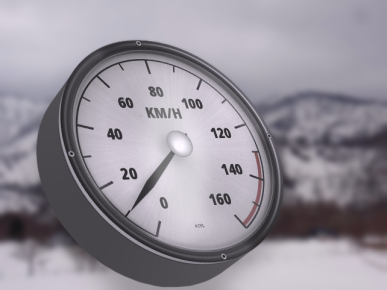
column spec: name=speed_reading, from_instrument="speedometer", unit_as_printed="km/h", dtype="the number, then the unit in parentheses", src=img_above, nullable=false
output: 10 (km/h)
